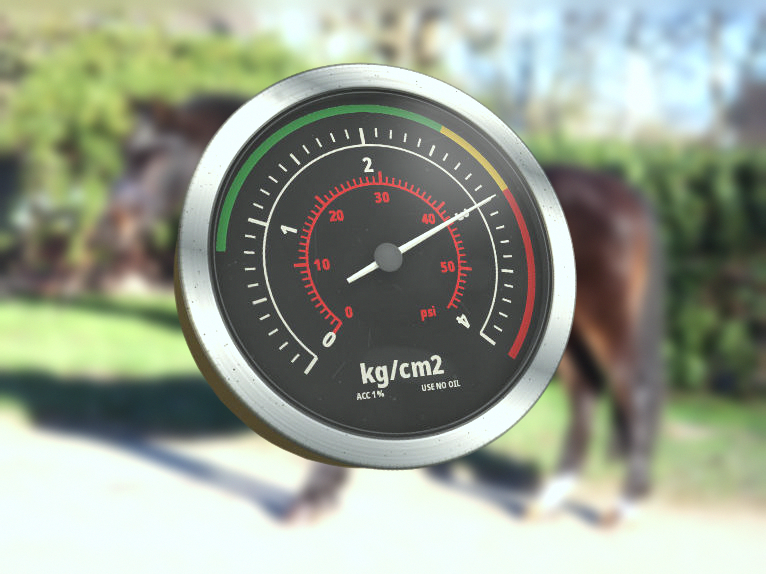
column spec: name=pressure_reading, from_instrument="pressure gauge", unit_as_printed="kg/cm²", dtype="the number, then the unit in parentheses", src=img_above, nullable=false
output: 3 (kg/cm²)
